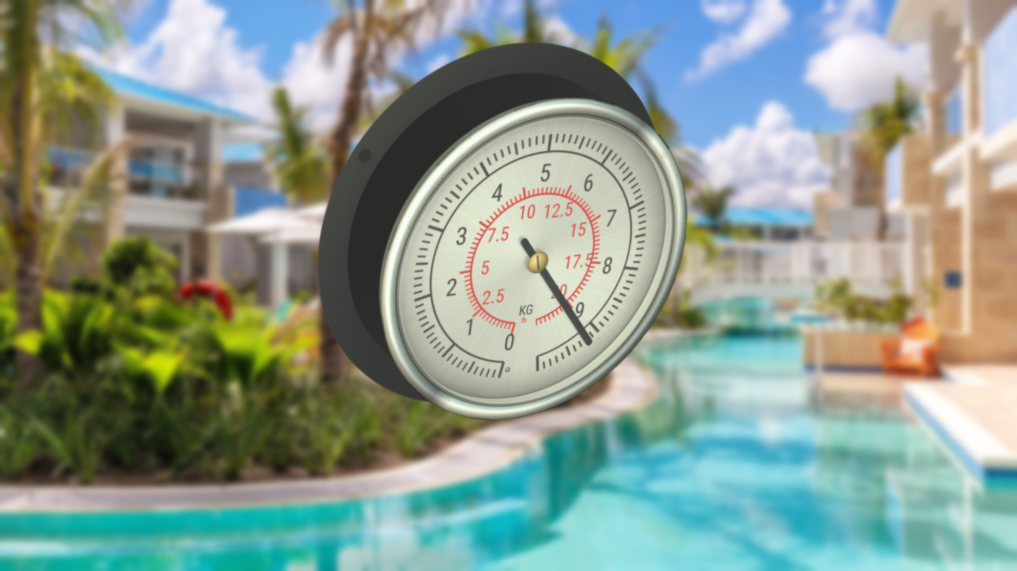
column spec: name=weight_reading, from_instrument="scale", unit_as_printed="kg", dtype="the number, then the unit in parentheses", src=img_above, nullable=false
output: 9.2 (kg)
